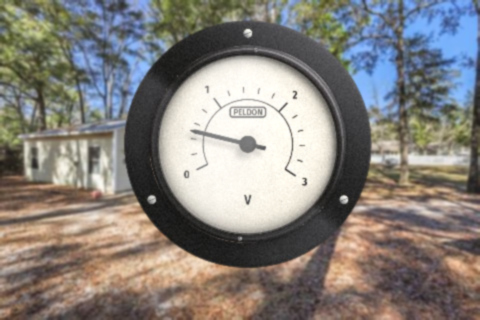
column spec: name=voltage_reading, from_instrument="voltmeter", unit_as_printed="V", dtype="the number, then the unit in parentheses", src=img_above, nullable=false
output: 0.5 (V)
